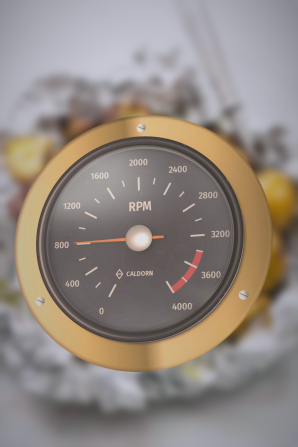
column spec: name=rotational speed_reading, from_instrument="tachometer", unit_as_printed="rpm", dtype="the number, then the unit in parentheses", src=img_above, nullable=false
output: 800 (rpm)
